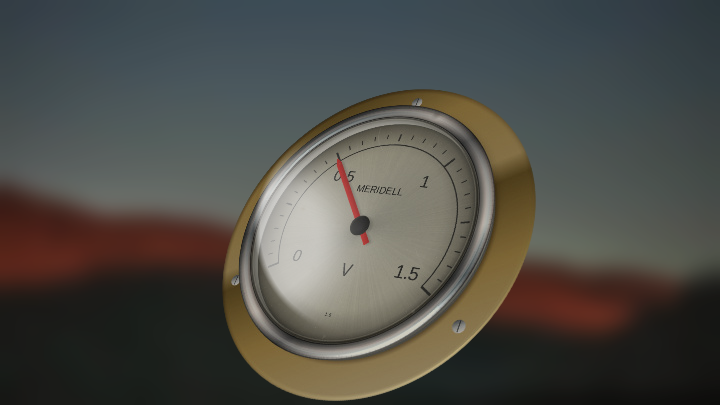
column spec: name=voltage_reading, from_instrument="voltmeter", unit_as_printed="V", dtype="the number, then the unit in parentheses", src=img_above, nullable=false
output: 0.5 (V)
